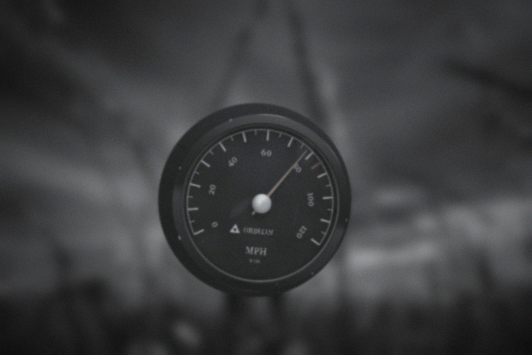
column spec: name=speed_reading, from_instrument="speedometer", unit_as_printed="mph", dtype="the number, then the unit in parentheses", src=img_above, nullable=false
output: 77.5 (mph)
